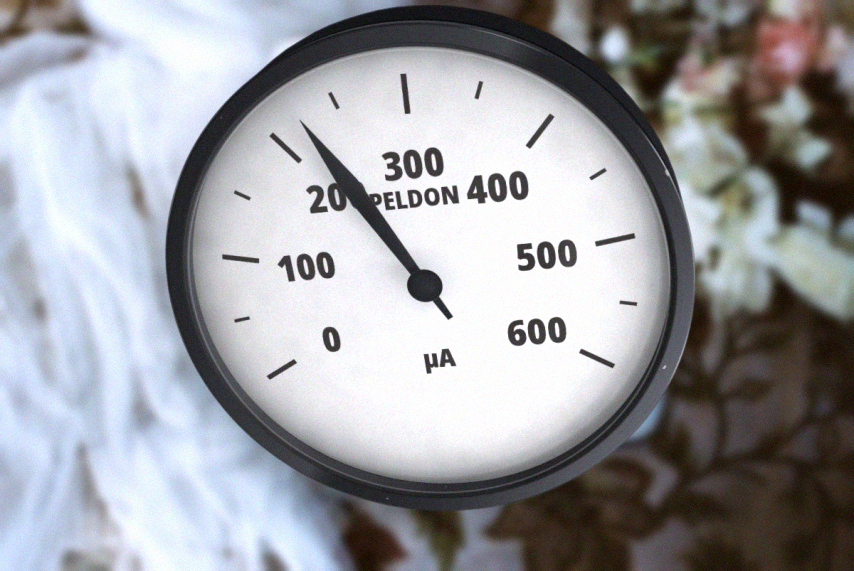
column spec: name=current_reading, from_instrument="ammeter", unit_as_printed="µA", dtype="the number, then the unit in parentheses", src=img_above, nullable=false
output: 225 (µA)
